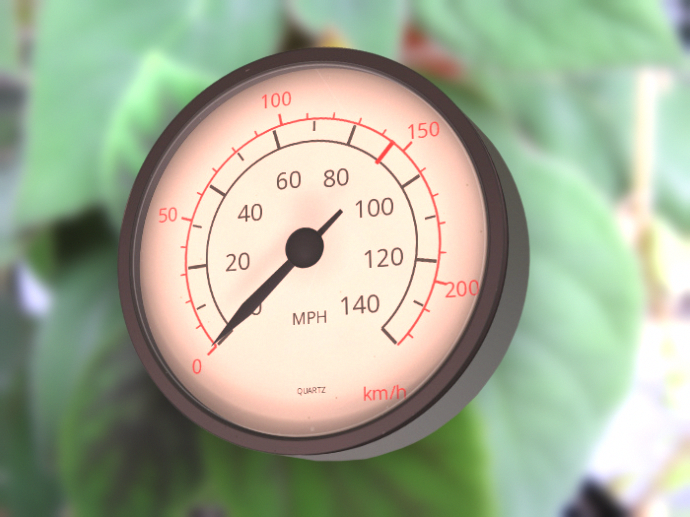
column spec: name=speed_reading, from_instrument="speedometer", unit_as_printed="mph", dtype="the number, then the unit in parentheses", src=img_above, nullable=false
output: 0 (mph)
